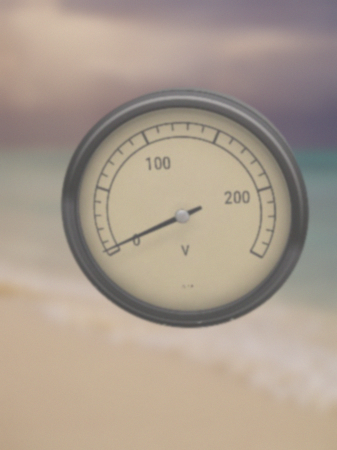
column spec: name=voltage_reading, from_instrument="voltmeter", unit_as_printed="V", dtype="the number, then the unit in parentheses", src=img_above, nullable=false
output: 5 (V)
